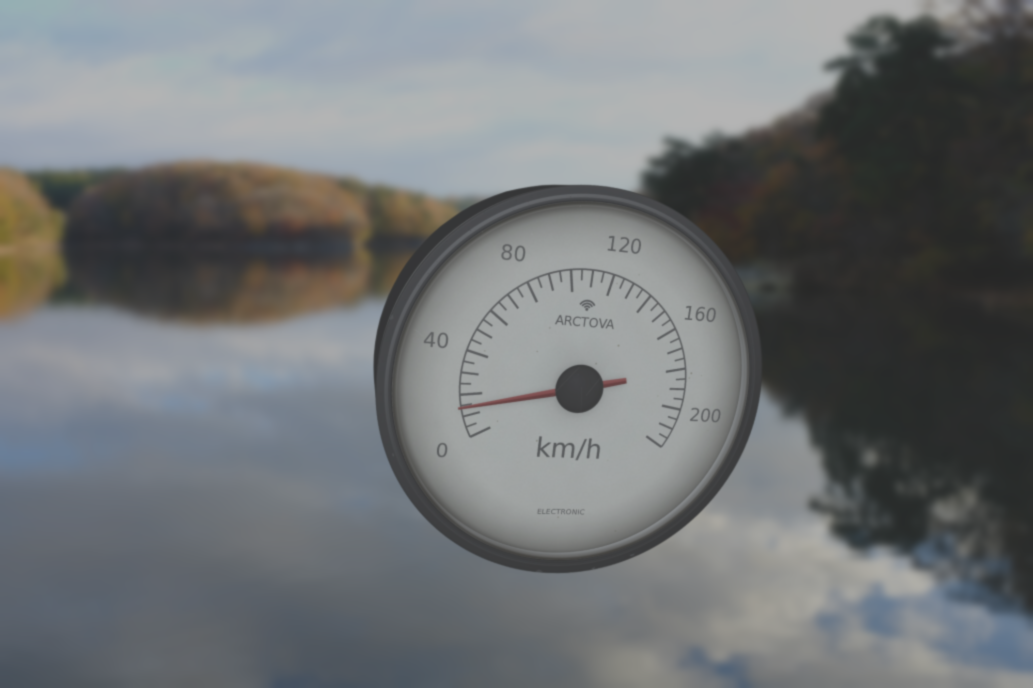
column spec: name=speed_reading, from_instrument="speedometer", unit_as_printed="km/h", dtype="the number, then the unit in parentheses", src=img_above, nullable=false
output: 15 (km/h)
